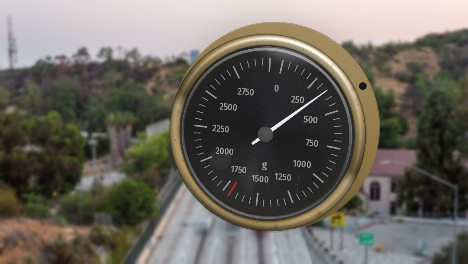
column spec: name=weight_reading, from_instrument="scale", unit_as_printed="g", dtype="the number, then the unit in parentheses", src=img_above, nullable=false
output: 350 (g)
